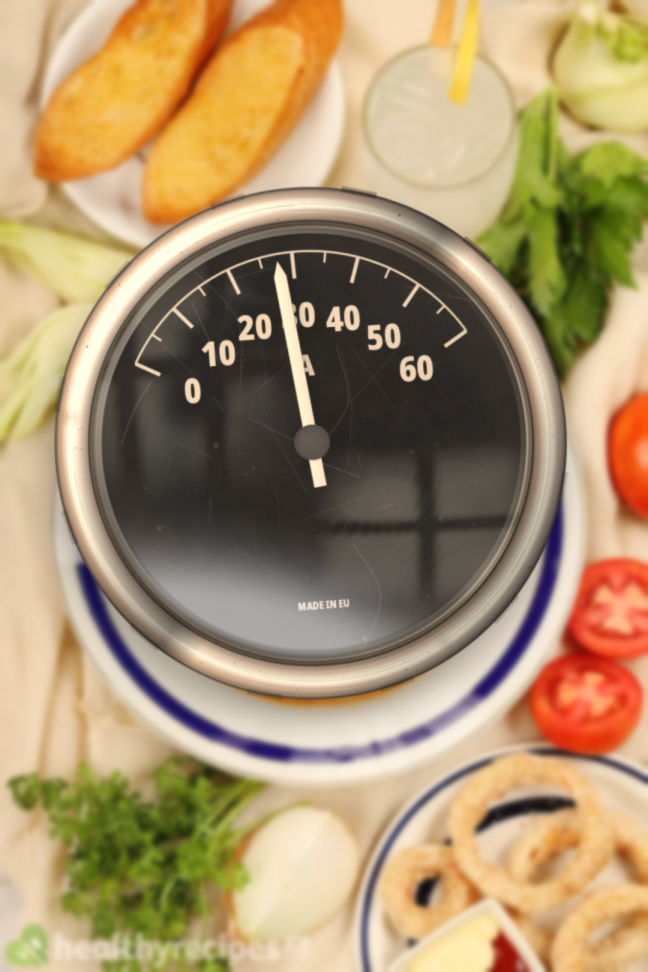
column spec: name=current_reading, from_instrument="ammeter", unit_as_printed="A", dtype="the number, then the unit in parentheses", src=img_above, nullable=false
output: 27.5 (A)
